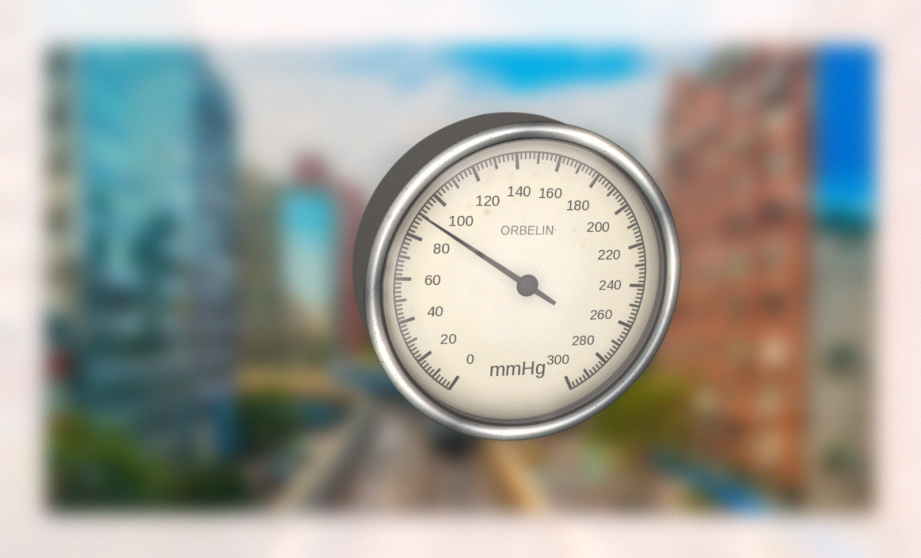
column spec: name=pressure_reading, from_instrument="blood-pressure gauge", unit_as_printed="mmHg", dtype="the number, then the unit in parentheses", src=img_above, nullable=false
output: 90 (mmHg)
